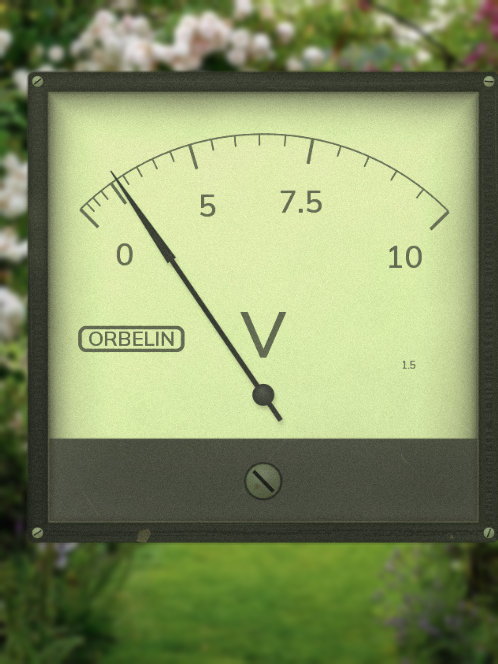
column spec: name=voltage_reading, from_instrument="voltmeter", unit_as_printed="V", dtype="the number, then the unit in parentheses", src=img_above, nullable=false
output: 2.75 (V)
